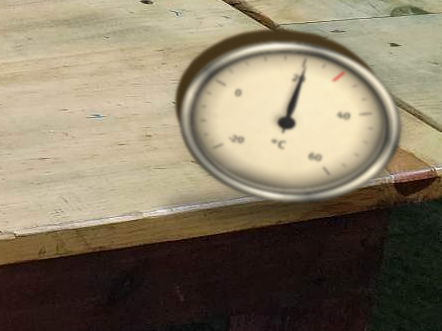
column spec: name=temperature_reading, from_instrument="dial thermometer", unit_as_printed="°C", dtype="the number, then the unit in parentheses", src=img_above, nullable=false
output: 20 (°C)
